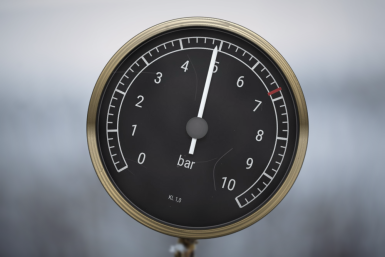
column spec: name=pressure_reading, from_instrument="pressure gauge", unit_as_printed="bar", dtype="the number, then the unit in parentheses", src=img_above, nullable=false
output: 4.9 (bar)
